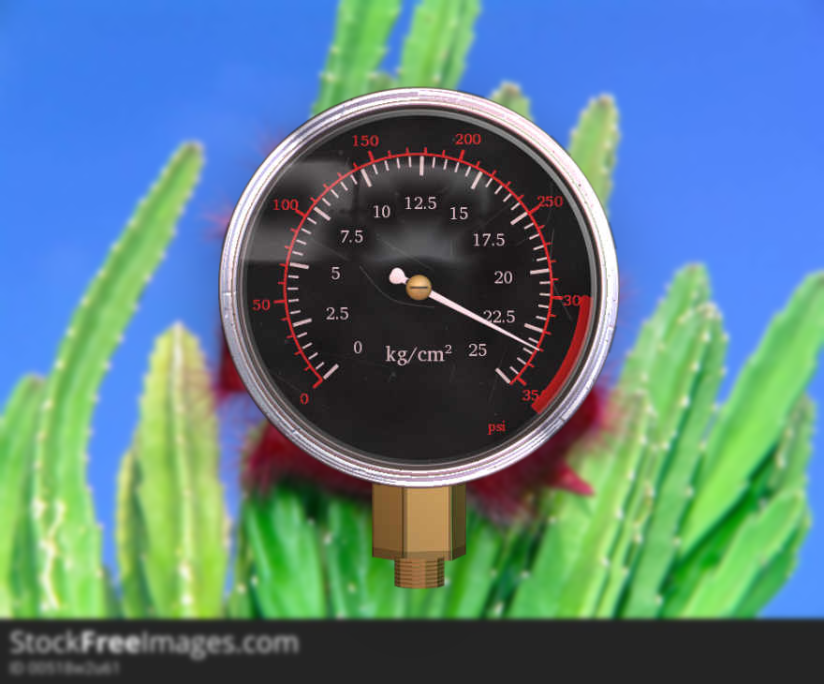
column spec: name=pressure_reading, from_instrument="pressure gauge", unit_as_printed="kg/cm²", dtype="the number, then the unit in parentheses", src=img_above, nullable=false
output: 23.25 (kg/cm²)
